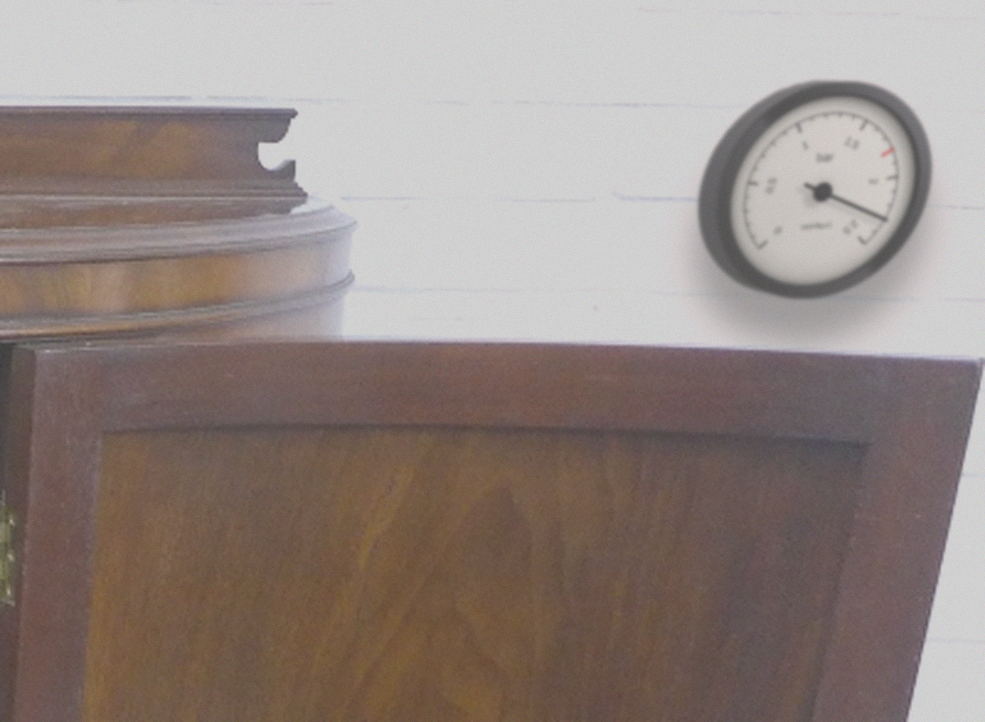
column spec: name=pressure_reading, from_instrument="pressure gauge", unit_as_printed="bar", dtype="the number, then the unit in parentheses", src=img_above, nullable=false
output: 2.3 (bar)
